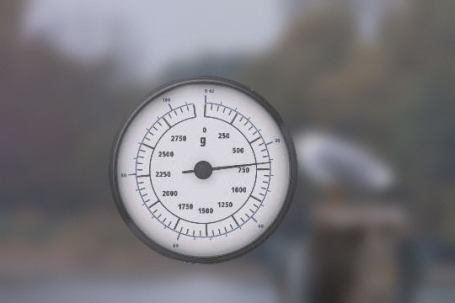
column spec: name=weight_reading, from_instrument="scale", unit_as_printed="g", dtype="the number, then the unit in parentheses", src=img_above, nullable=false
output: 700 (g)
